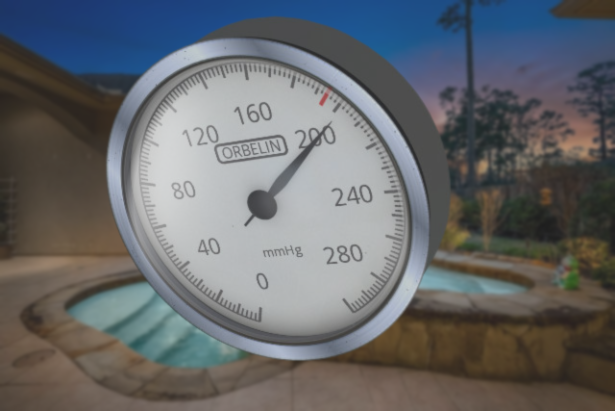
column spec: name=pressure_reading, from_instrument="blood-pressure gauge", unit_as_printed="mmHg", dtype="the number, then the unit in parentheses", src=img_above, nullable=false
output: 202 (mmHg)
